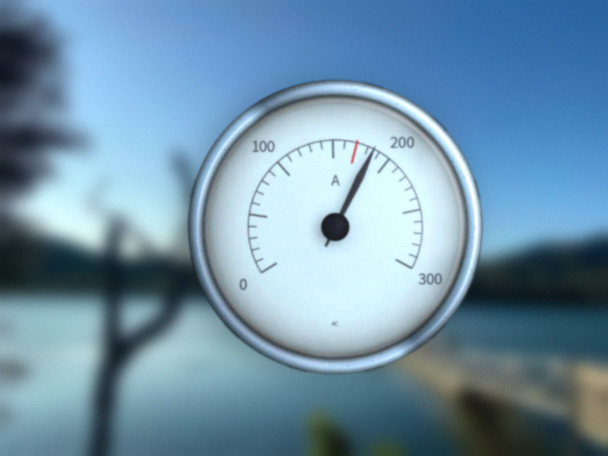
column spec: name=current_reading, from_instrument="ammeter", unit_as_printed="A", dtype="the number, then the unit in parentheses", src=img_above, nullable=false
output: 185 (A)
